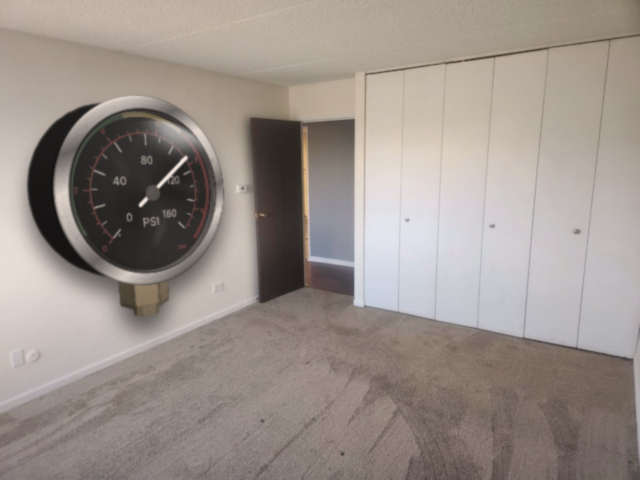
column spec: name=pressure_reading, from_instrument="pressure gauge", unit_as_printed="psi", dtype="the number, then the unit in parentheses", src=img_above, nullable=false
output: 110 (psi)
